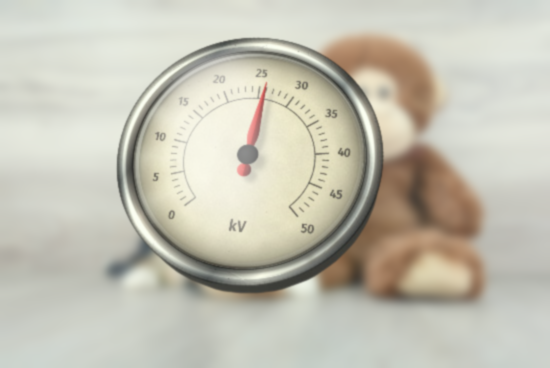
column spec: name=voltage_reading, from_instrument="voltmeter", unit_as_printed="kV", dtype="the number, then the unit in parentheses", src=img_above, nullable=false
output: 26 (kV)
